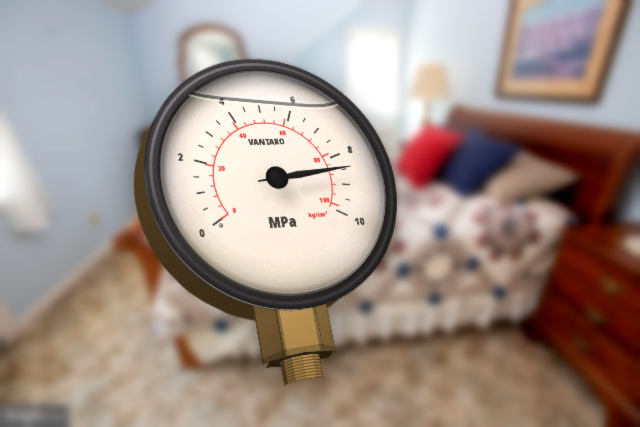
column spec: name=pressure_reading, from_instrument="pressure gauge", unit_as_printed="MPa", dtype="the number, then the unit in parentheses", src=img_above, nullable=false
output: 8.5 (MPa)
